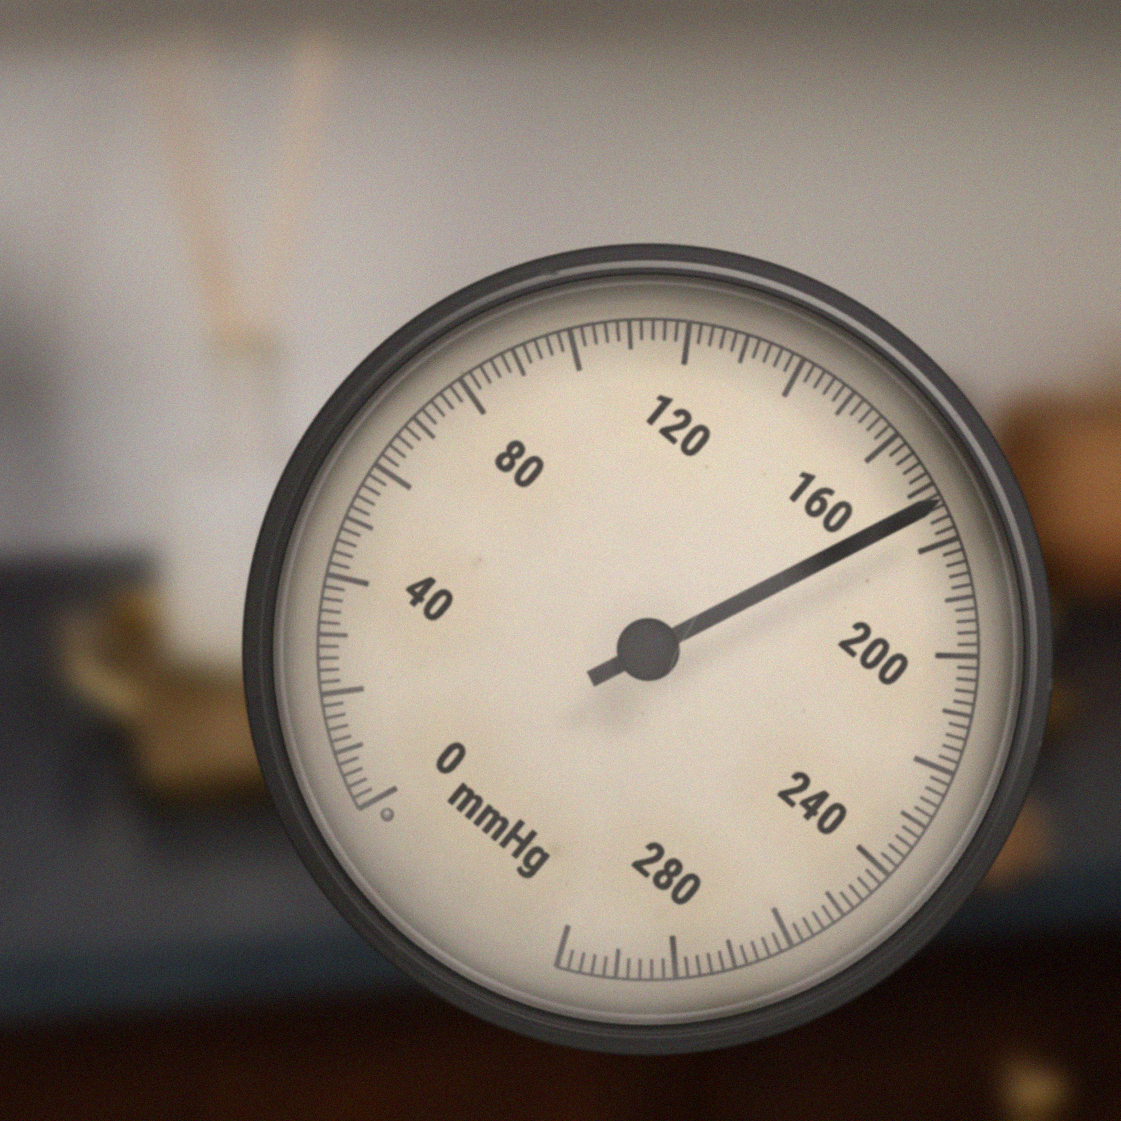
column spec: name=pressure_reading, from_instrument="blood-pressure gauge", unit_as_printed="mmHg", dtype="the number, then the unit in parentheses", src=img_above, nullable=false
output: 173 (mmHg)
